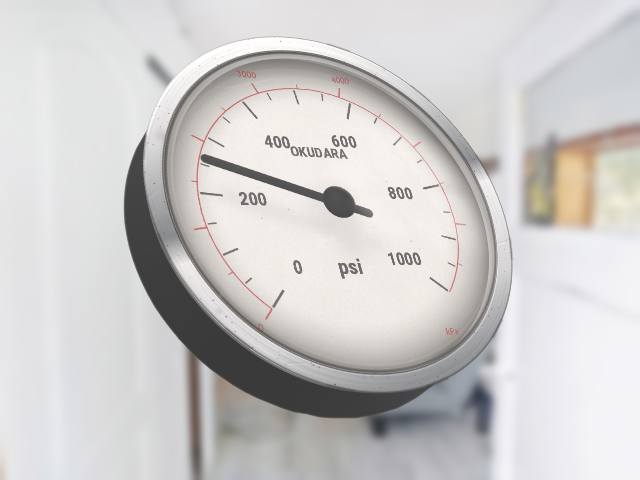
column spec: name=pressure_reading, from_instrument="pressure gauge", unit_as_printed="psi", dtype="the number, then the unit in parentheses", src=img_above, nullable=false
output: 250 (psi)
